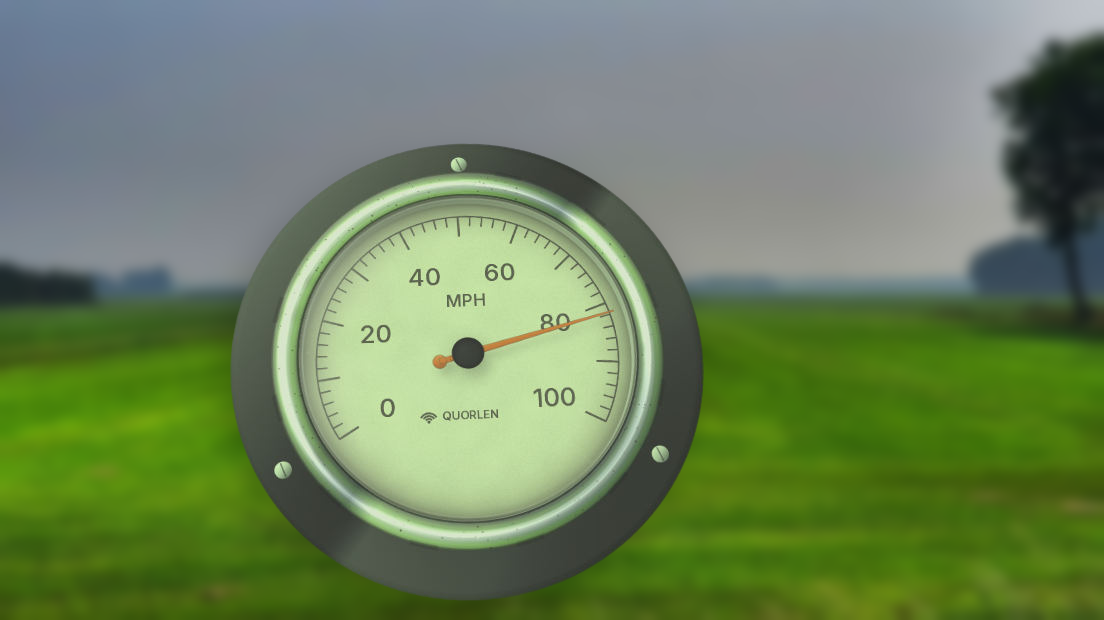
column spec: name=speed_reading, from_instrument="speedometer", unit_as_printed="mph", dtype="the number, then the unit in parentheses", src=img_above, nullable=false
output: 82 (mph)
